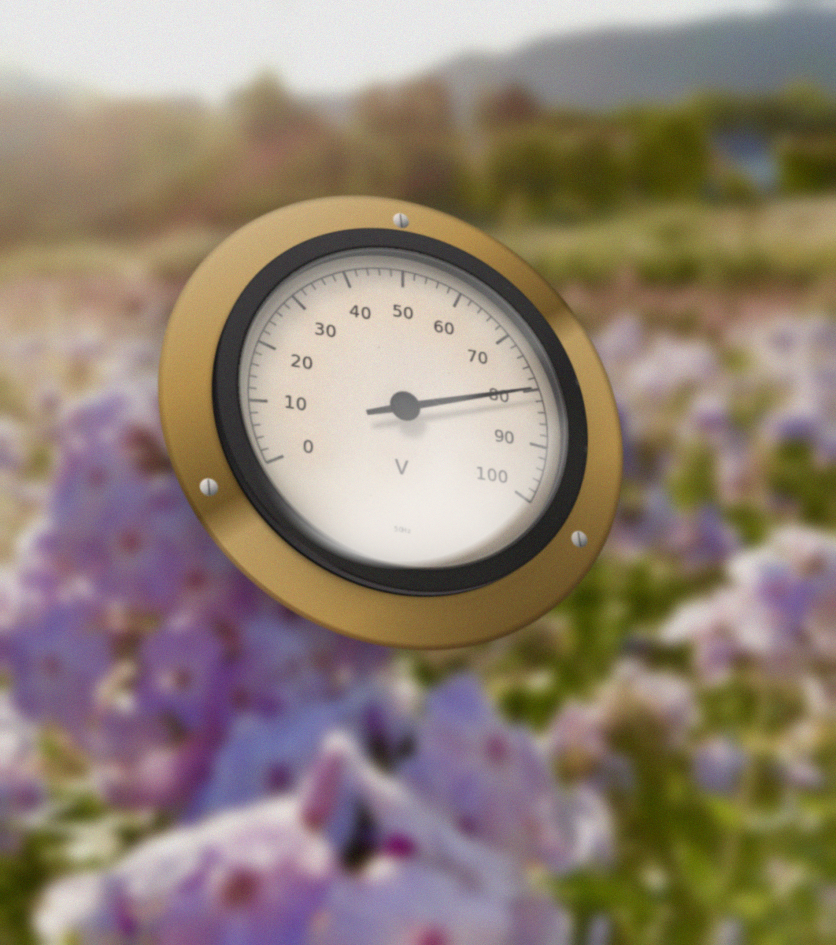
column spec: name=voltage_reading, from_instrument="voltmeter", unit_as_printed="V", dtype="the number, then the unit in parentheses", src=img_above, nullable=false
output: 80 (V)
